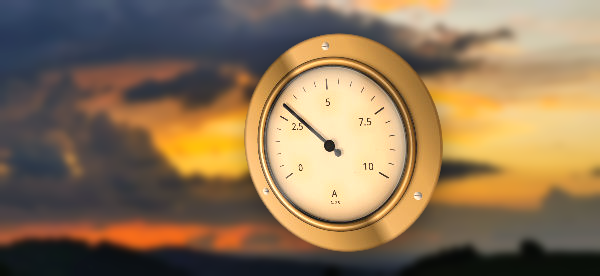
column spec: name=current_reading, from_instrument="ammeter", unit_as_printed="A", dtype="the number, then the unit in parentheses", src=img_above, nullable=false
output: 3 (A)
